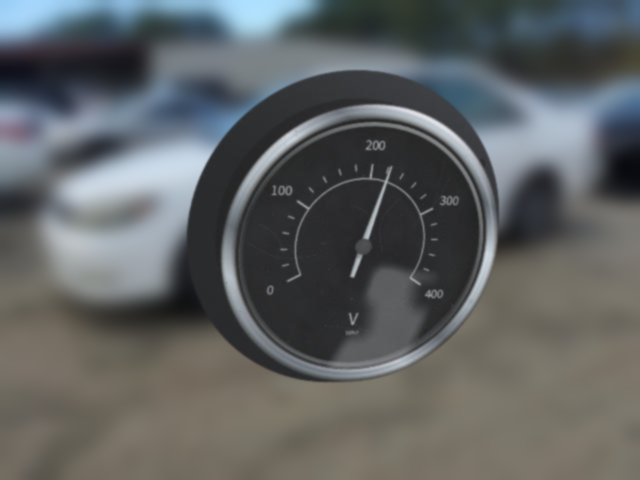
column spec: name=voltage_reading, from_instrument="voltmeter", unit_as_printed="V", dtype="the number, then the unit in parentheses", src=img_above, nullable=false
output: 220 (V)
